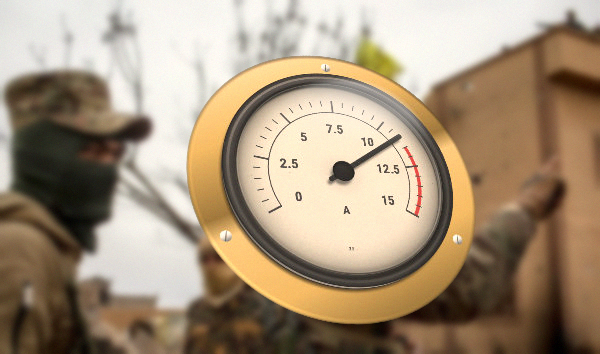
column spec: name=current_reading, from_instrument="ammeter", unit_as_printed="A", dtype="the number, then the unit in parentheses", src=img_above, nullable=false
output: 11 (A)
